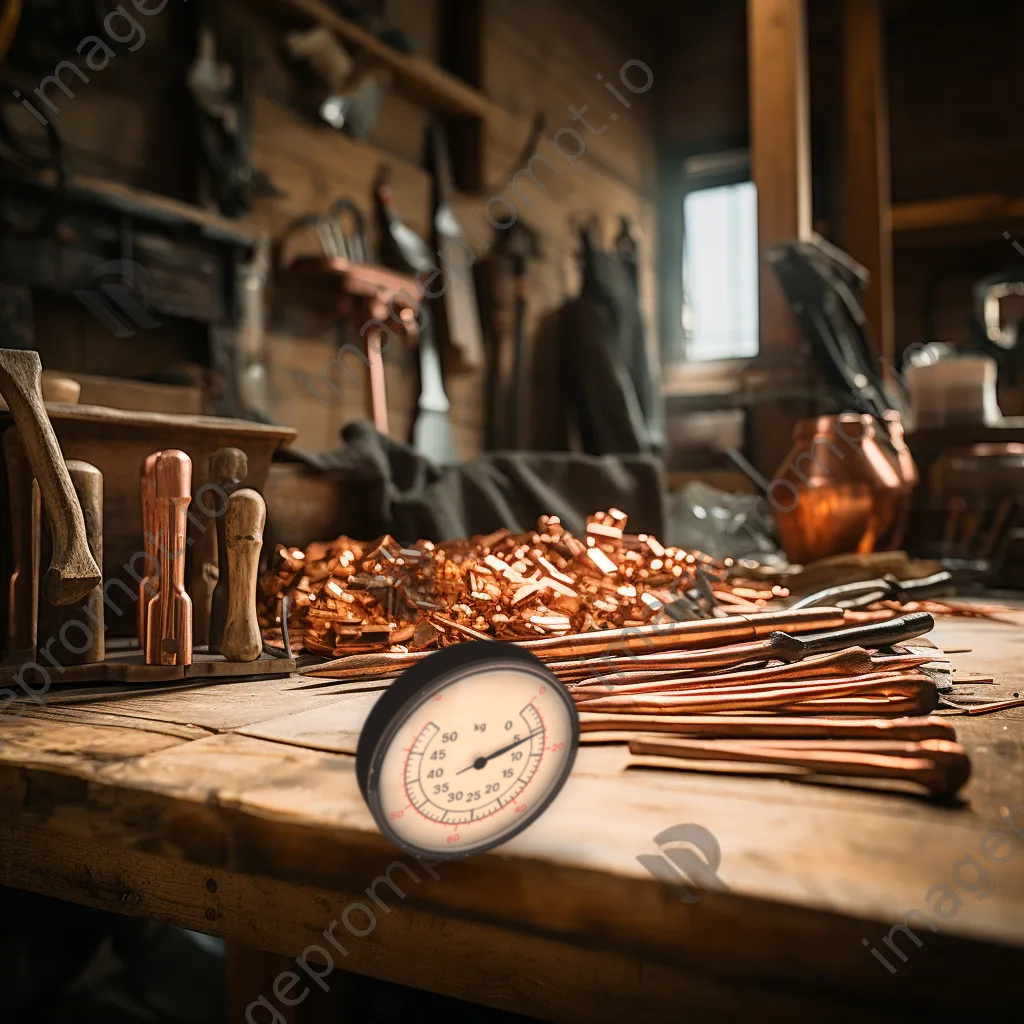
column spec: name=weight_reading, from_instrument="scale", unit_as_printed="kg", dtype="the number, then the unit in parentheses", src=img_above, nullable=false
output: 5 (kg)
